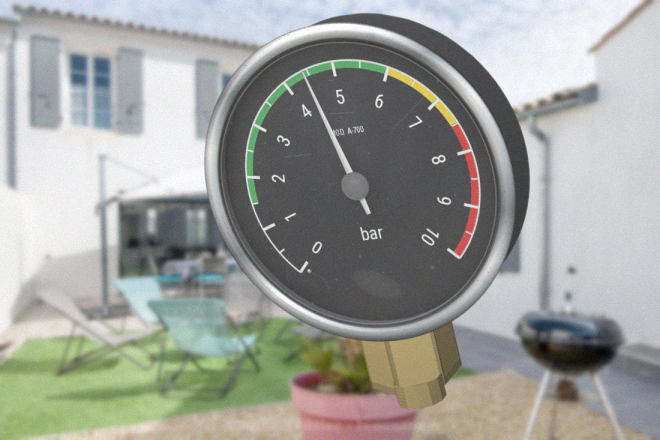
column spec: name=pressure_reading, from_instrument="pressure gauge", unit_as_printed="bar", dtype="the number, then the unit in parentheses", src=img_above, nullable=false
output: 4.5 (bar)
